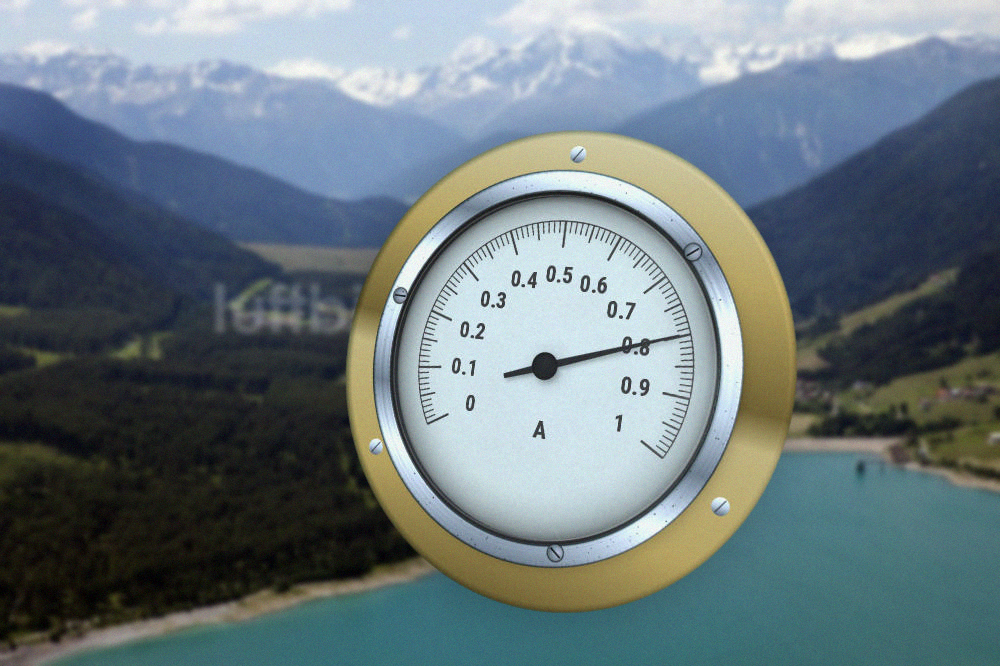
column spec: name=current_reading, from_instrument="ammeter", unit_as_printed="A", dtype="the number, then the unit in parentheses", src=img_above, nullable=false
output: 0.8 (A)
